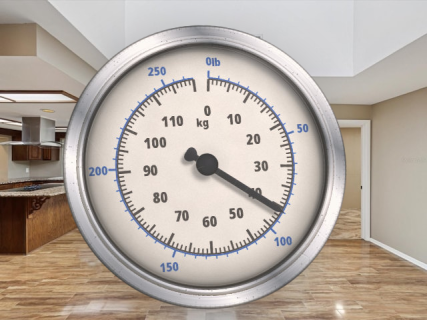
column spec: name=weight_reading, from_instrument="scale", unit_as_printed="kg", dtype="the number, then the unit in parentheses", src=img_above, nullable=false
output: 41 (kg)
